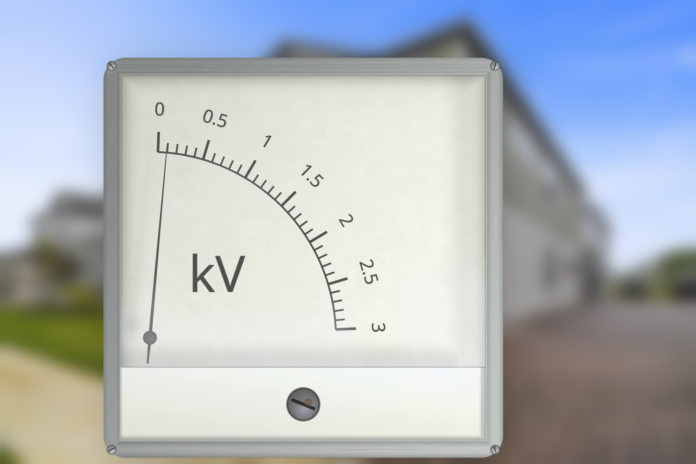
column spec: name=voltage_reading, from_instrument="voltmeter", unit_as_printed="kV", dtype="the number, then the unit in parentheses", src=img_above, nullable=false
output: 0.1 (kV)
